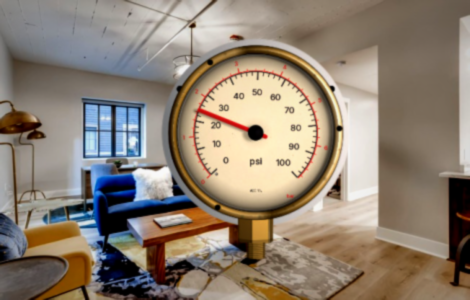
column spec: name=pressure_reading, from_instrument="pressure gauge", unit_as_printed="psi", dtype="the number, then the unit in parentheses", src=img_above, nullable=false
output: 24 (psi)
